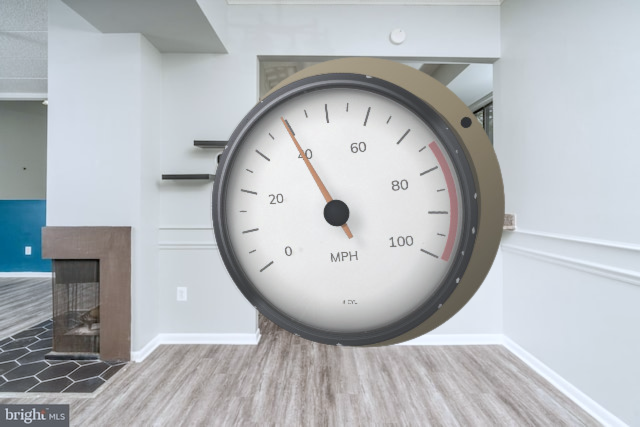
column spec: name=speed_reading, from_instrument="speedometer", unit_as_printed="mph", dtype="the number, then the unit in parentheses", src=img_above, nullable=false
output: 40 (mph)
